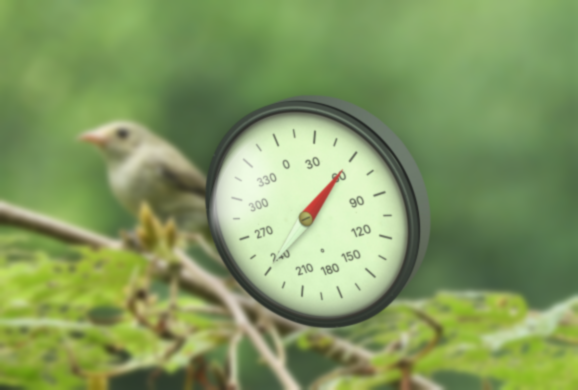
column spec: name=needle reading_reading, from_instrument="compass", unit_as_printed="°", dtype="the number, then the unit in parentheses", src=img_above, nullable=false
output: 60 (°)
